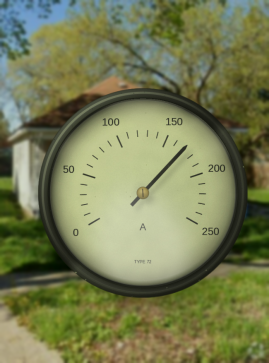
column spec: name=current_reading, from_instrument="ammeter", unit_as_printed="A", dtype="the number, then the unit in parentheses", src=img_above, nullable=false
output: 170 (A)
